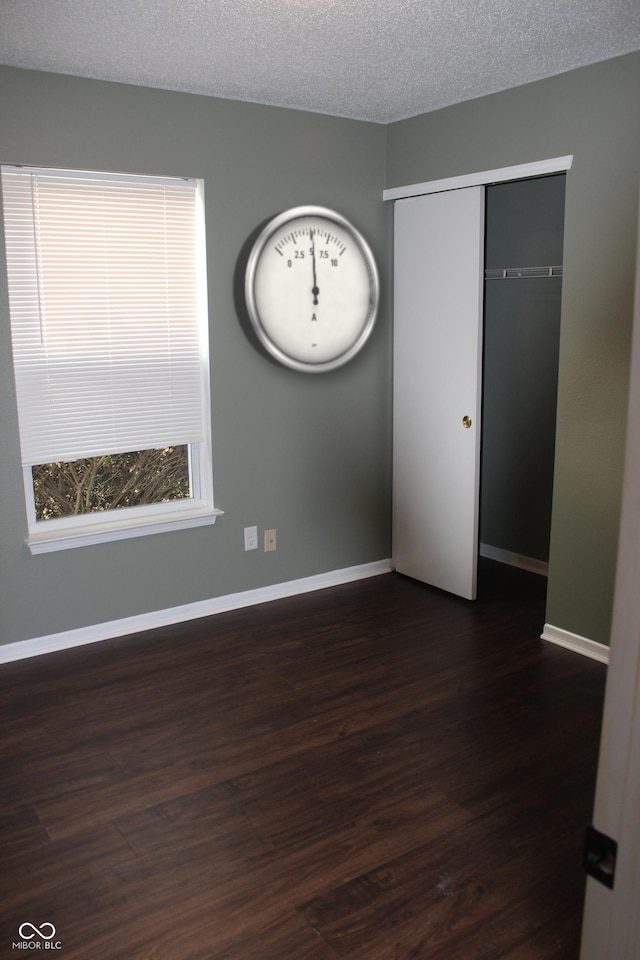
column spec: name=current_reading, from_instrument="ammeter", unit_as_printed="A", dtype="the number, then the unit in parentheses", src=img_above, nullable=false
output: 5 (A)
